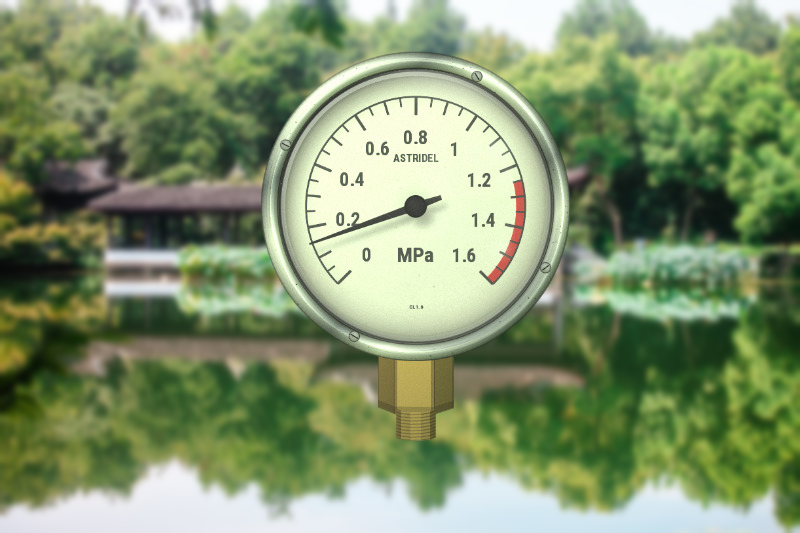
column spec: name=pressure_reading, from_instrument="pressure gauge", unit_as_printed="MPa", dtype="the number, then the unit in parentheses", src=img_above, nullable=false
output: 0.15 (MPa)
